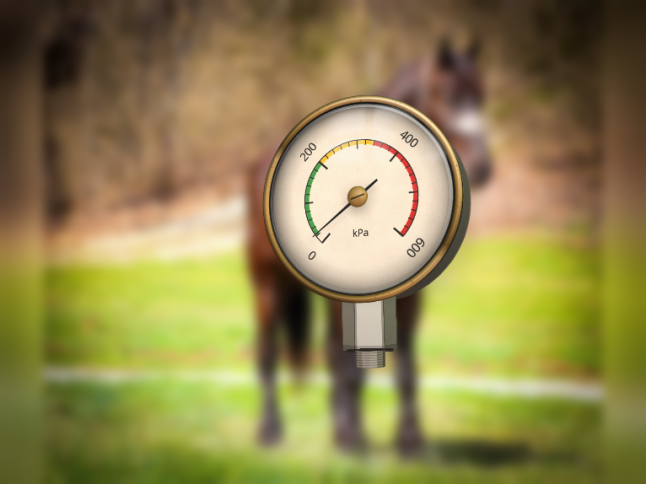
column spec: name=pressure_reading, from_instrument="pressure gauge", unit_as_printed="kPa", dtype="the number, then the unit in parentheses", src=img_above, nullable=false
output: 20 (kPa)
